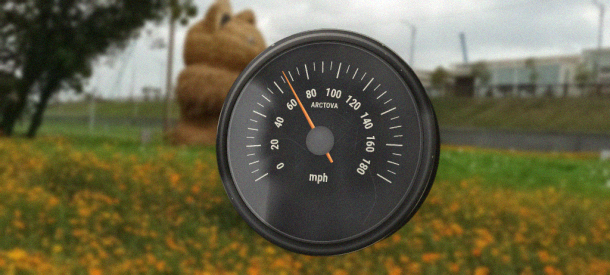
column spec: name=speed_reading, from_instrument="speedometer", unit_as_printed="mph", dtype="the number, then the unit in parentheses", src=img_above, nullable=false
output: 67.5 (mph)
